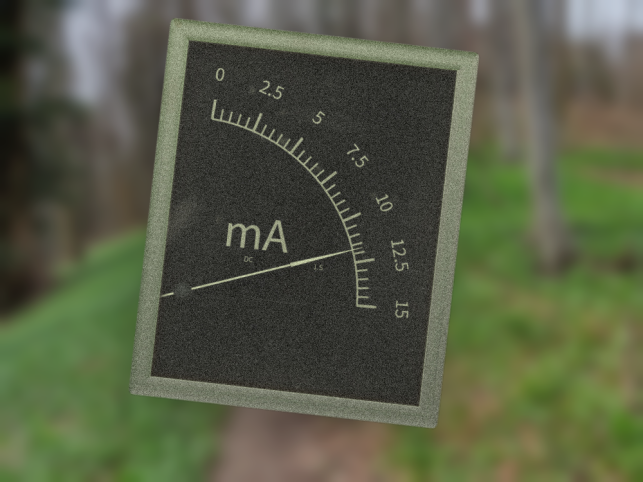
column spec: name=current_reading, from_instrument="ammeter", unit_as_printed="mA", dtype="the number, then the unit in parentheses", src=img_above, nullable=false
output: 11.75 (mA)
